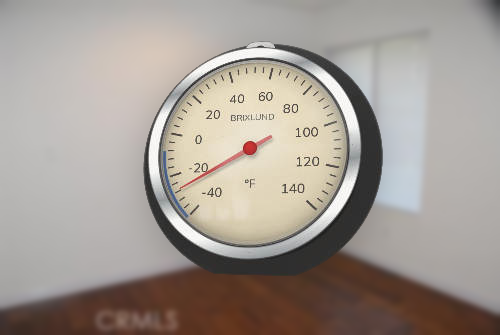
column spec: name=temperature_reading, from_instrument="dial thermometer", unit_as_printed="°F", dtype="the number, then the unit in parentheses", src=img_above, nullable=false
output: -28 (°F)
